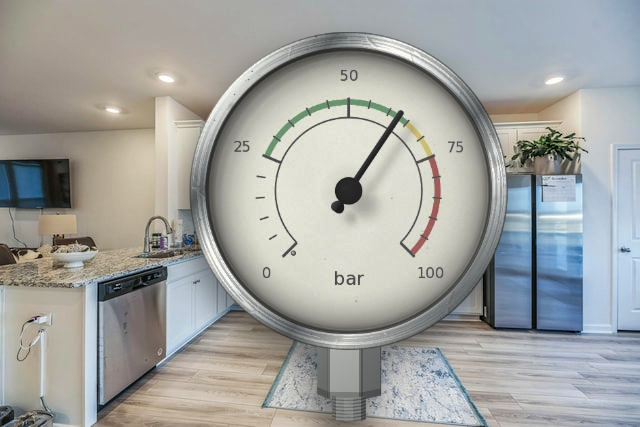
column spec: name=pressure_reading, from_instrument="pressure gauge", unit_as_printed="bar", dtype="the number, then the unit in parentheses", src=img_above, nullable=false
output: 62.5 (bar)
